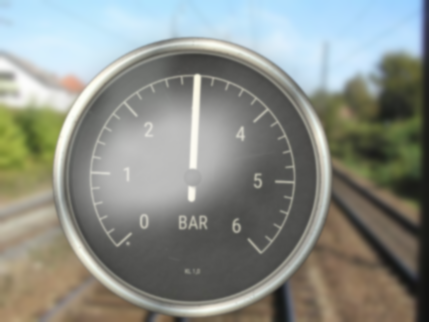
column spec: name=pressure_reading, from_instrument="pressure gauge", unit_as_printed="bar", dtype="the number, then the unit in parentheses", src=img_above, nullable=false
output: 3 (bar)
